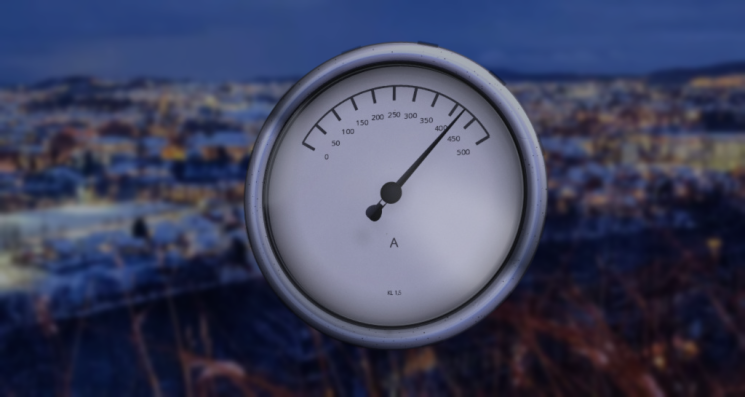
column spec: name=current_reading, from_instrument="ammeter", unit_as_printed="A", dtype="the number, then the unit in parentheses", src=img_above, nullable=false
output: 425 (A)
